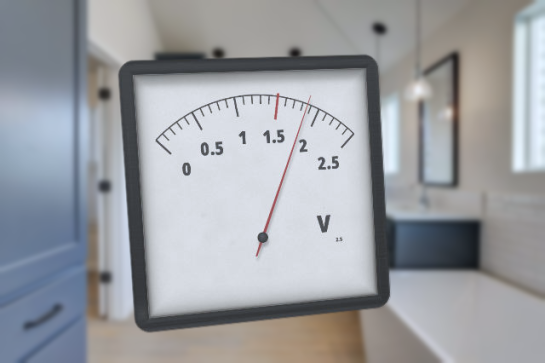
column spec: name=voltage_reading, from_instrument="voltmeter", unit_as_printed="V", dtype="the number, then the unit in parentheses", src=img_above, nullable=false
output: 1.85 (V)
